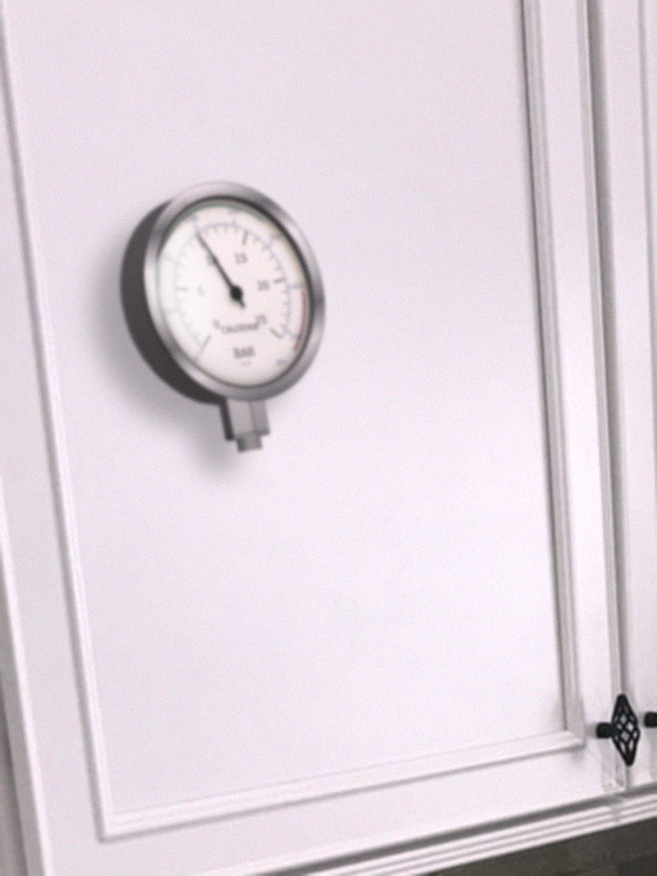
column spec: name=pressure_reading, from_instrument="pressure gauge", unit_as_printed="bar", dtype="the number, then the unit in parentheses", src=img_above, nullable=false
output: 10 (bar)
